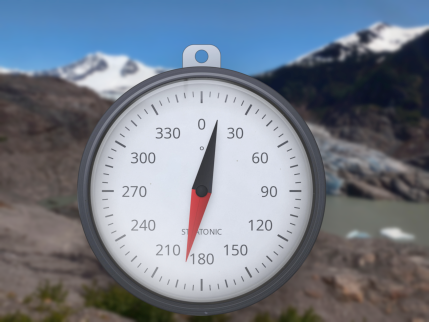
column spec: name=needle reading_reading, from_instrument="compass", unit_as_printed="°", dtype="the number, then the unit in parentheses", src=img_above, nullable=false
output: 192.5 (°)
